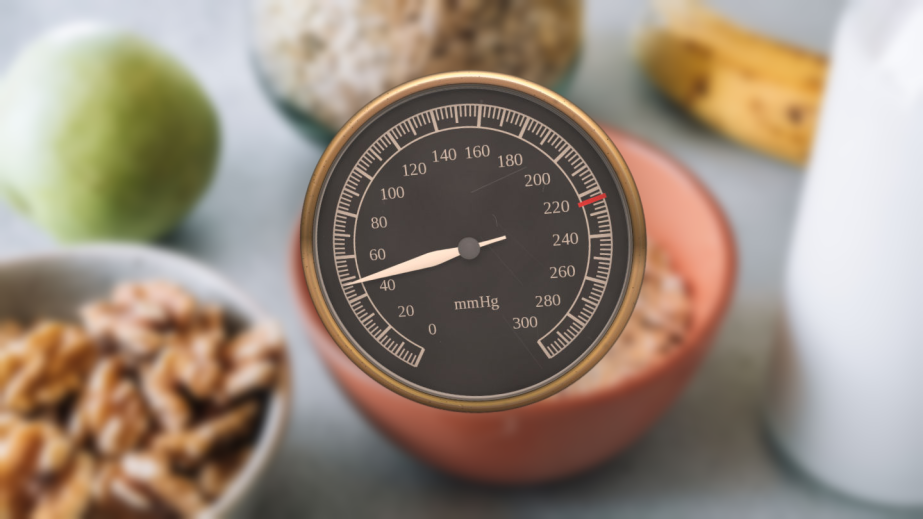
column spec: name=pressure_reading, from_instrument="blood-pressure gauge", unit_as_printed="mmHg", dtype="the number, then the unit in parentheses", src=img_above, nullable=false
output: 48 (mmHg)
